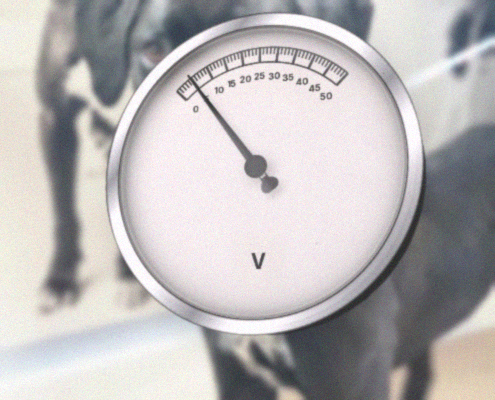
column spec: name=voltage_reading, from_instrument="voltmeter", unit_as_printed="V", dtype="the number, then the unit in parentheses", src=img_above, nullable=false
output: 5 (V)
